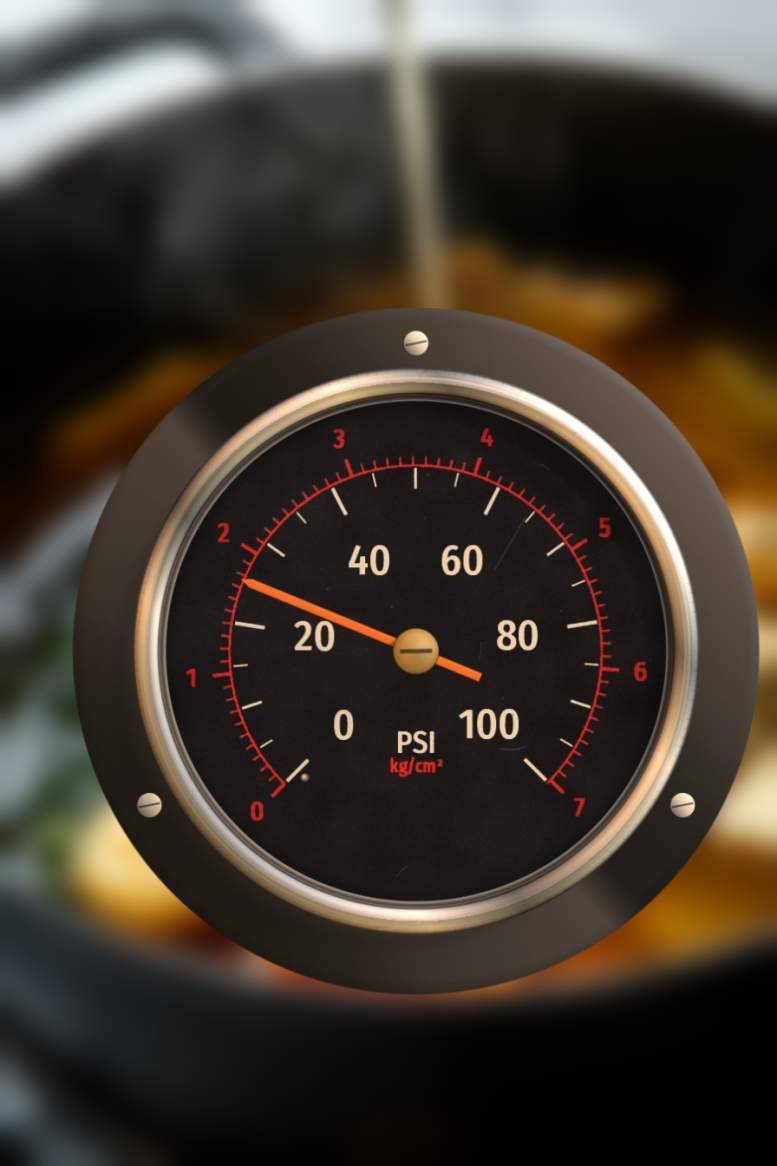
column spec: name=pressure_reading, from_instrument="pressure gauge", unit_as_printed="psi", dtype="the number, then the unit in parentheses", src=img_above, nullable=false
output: 25 (psi)
